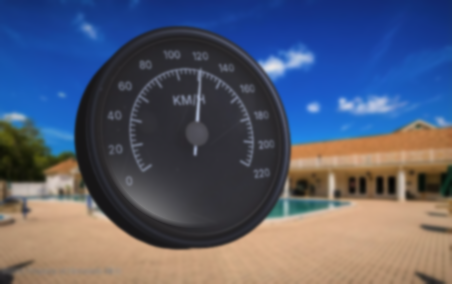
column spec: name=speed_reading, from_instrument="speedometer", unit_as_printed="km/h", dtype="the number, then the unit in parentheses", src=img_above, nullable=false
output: 120 (km/h)
